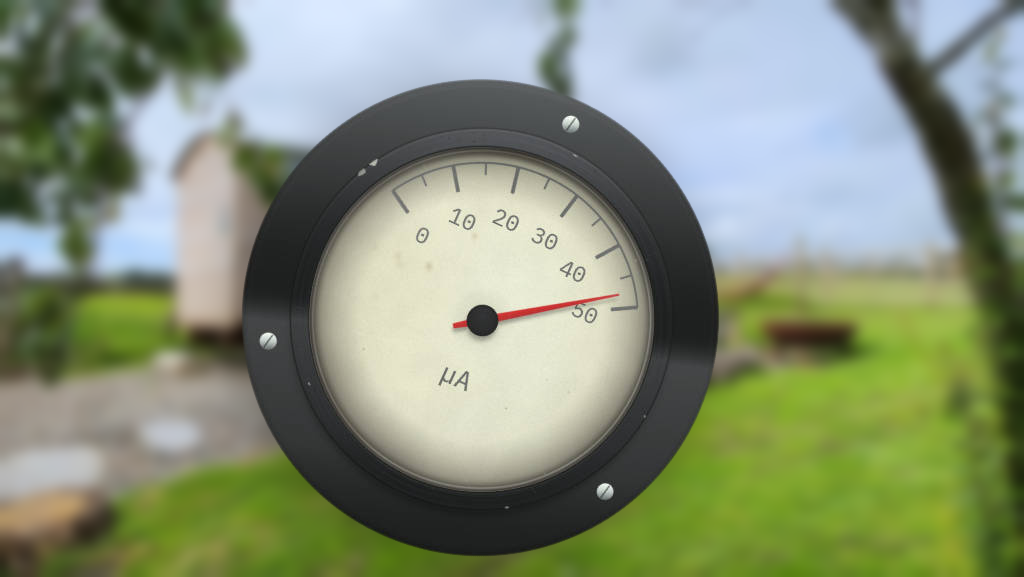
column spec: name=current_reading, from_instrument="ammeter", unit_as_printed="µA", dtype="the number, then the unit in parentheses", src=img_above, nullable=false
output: 47.5 (µA)
